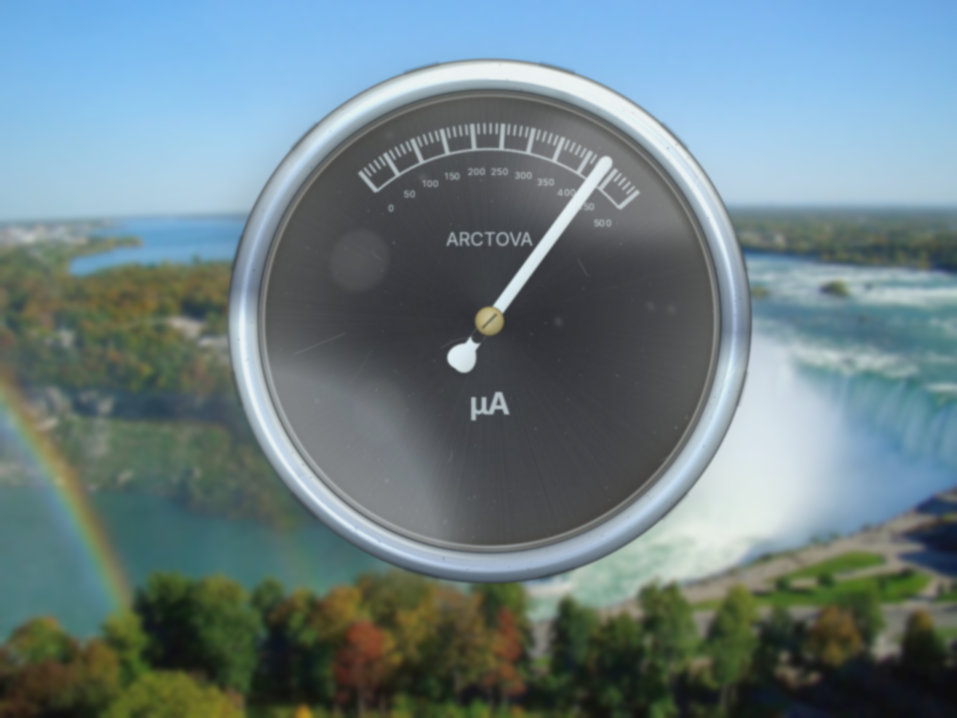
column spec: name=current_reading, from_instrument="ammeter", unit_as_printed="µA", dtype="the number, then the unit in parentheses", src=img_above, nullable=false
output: 430 (µA)
